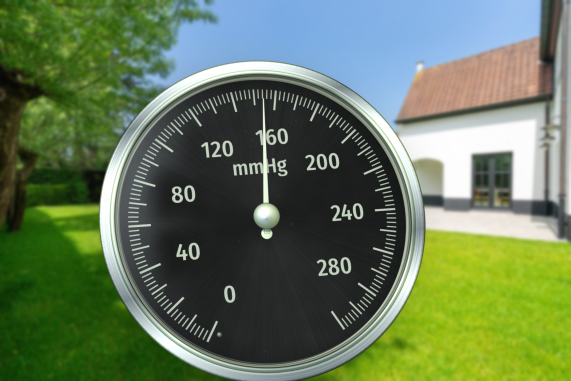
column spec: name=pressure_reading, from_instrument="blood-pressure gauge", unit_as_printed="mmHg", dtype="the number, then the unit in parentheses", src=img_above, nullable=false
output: 154 (mmHg)
